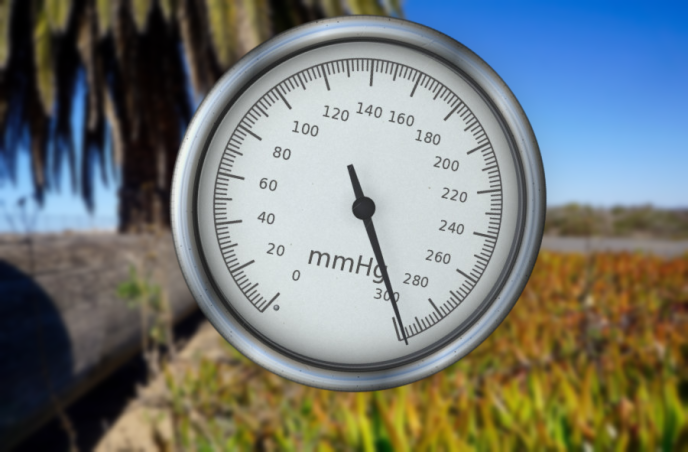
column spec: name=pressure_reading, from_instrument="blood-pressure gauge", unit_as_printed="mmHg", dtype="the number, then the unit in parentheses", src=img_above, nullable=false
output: 298 (mmHg)
